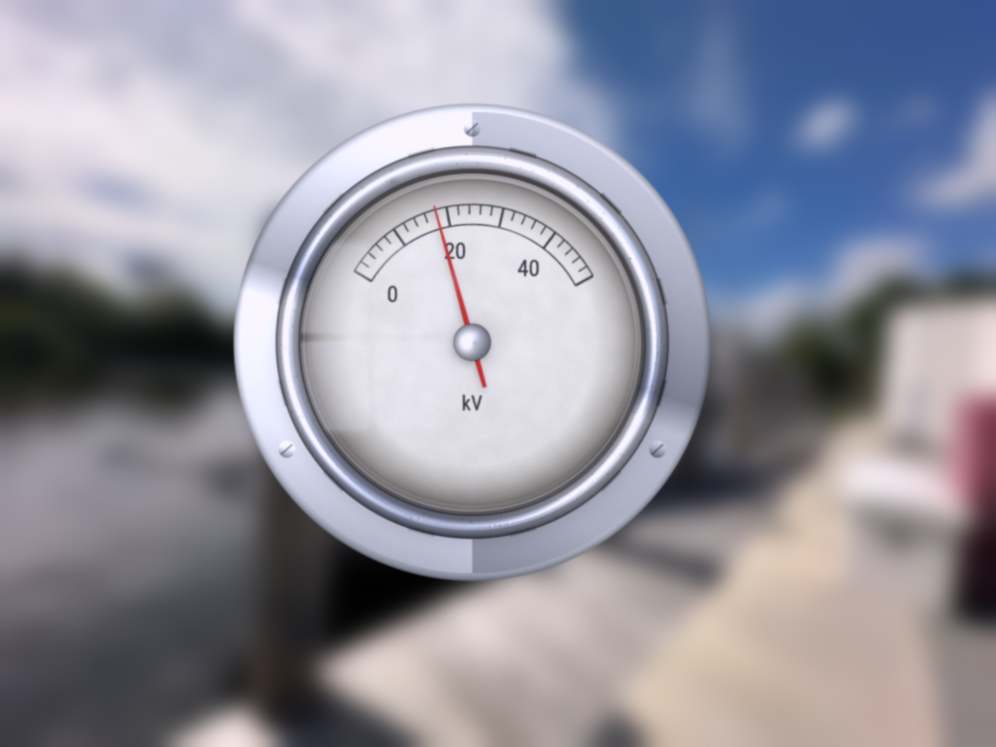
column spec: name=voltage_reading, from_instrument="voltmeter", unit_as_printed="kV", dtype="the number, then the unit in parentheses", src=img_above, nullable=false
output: 18 (kV)
